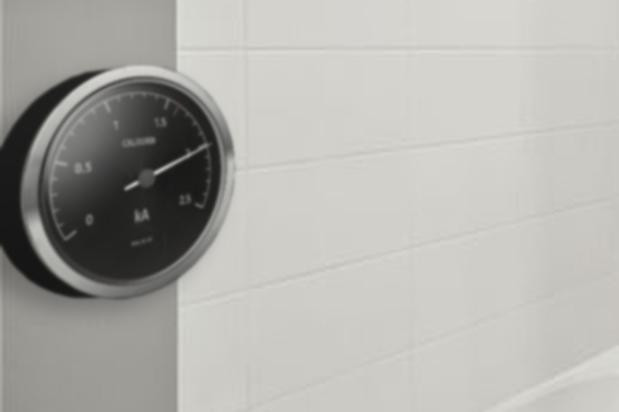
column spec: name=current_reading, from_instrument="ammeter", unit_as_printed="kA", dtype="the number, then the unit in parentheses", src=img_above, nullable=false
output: 2 (kA)
